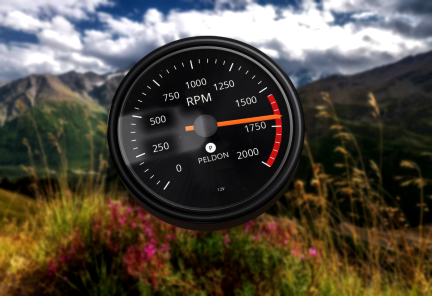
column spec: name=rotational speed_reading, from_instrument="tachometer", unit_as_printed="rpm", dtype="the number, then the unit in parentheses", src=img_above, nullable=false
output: 1700 (rpm)
